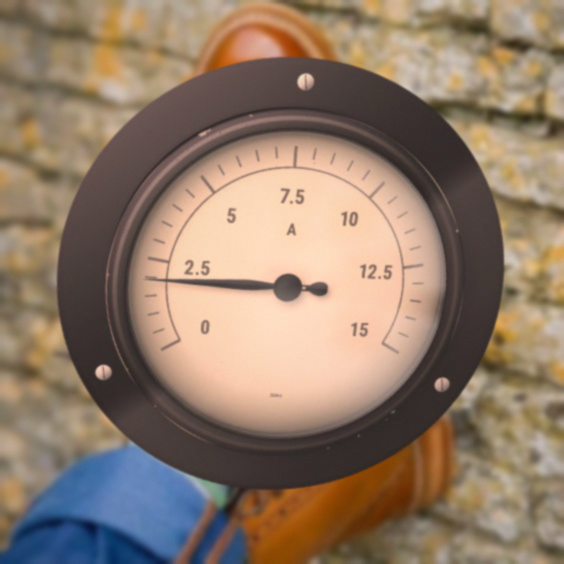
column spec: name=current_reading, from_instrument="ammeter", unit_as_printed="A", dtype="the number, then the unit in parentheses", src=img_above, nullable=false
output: 2 (A)
